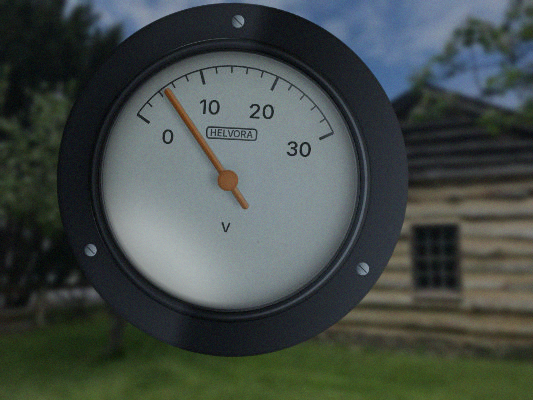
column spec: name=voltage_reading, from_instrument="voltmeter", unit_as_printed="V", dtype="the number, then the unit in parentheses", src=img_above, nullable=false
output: 5 (V)
